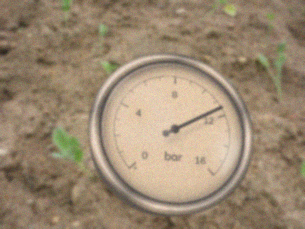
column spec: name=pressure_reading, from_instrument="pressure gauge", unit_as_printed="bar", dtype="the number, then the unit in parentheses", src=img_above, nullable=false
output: 11.5 (bar)
